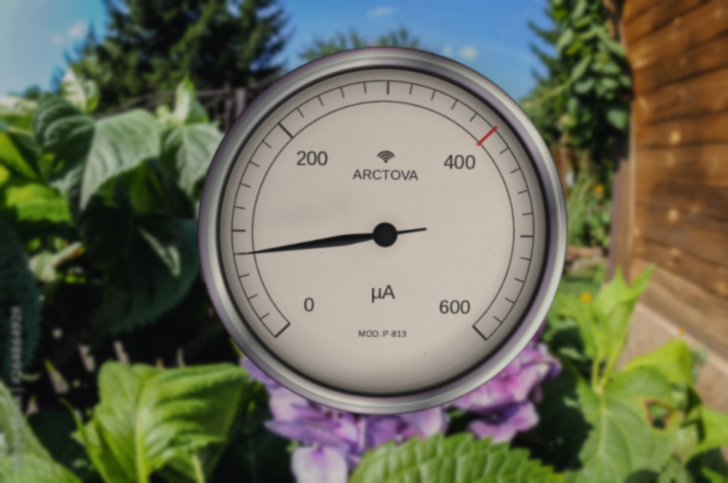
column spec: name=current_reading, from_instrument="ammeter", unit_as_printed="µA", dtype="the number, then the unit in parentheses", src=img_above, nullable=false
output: 80 (µA)
